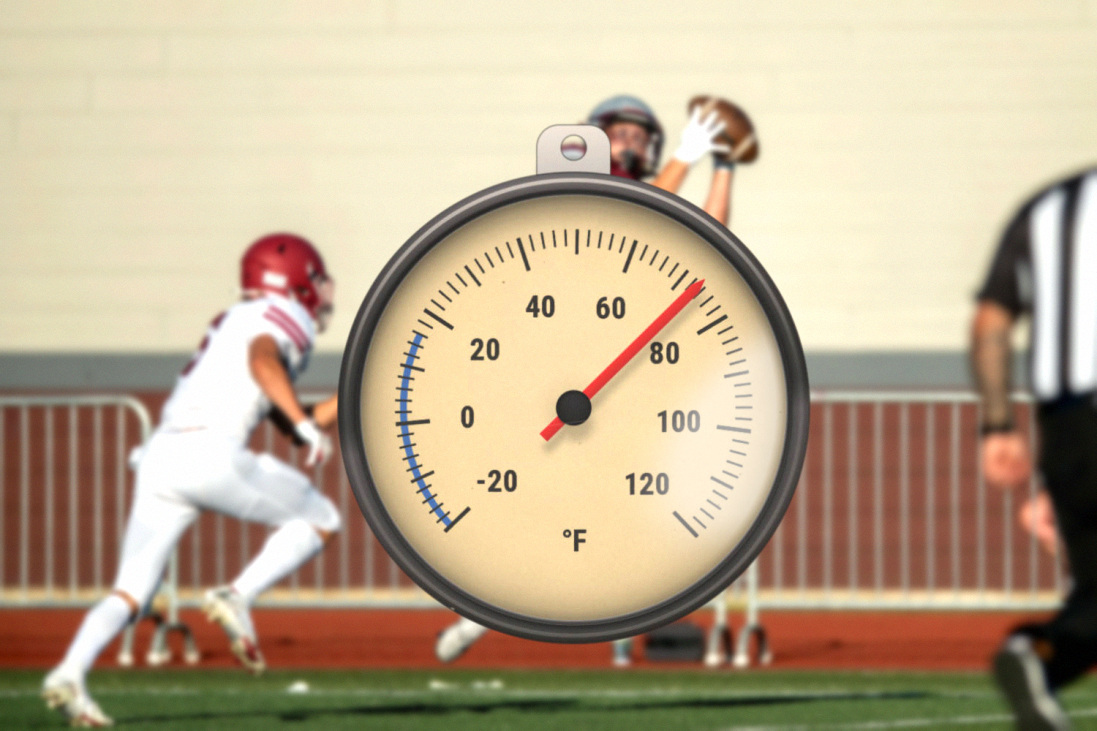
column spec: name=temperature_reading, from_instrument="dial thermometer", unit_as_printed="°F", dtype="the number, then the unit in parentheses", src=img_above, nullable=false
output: 73 (°F)
